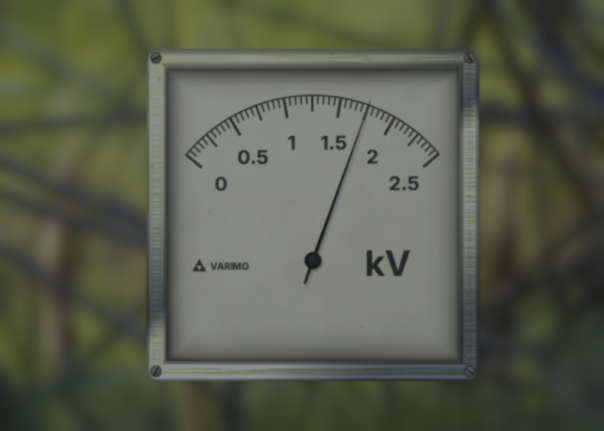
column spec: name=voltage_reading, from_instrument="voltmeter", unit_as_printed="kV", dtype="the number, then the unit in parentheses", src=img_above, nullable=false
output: 1.75 (kV)
